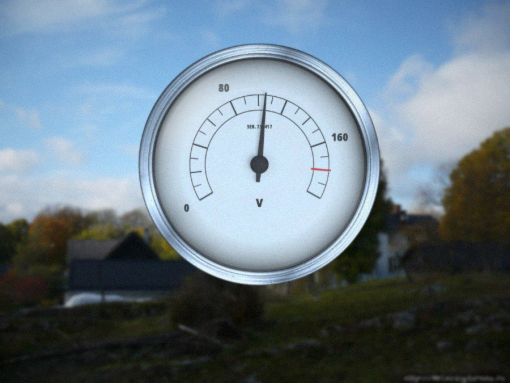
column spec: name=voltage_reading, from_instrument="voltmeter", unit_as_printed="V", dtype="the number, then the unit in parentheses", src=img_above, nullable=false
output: 105 (V)
